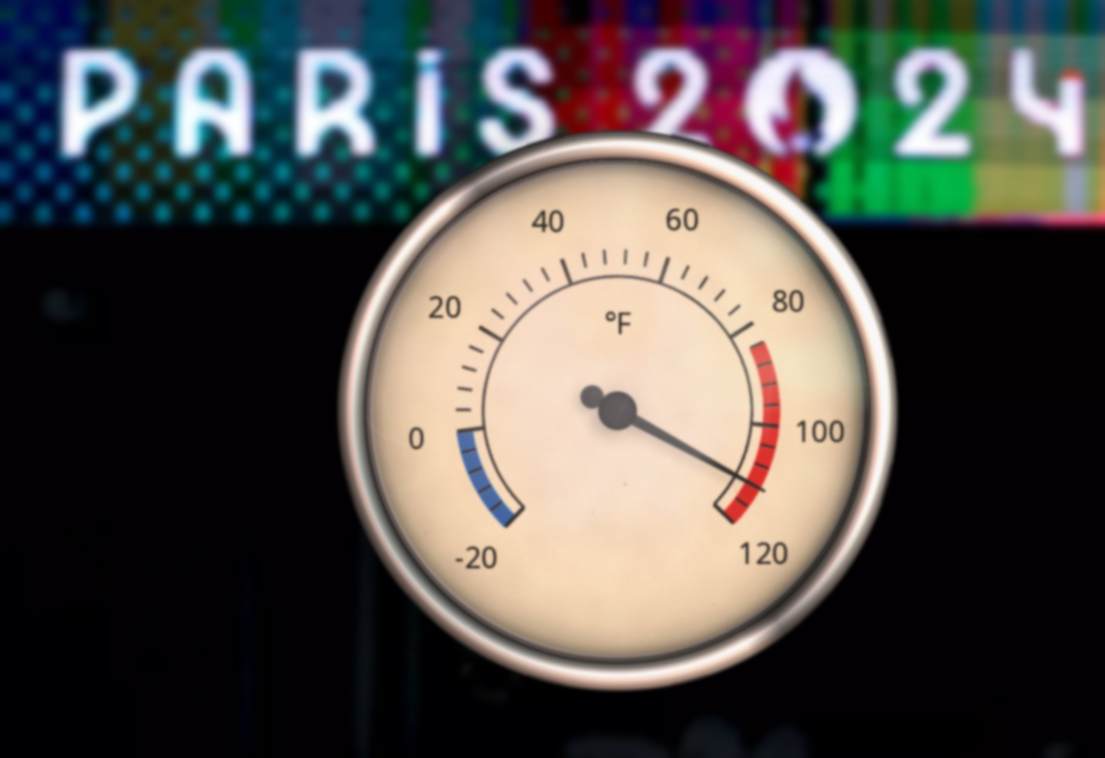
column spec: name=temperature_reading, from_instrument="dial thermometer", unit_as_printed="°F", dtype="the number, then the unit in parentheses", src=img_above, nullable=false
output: 112 (°F)
